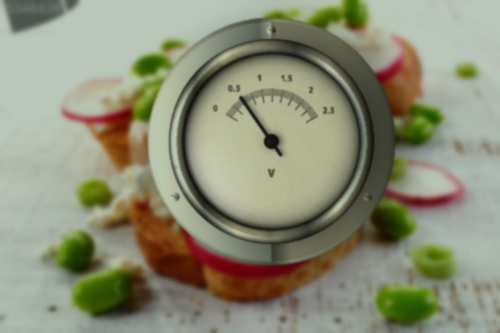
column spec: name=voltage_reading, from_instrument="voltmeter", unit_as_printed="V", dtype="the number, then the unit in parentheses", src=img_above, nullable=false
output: 0.5 (V)
